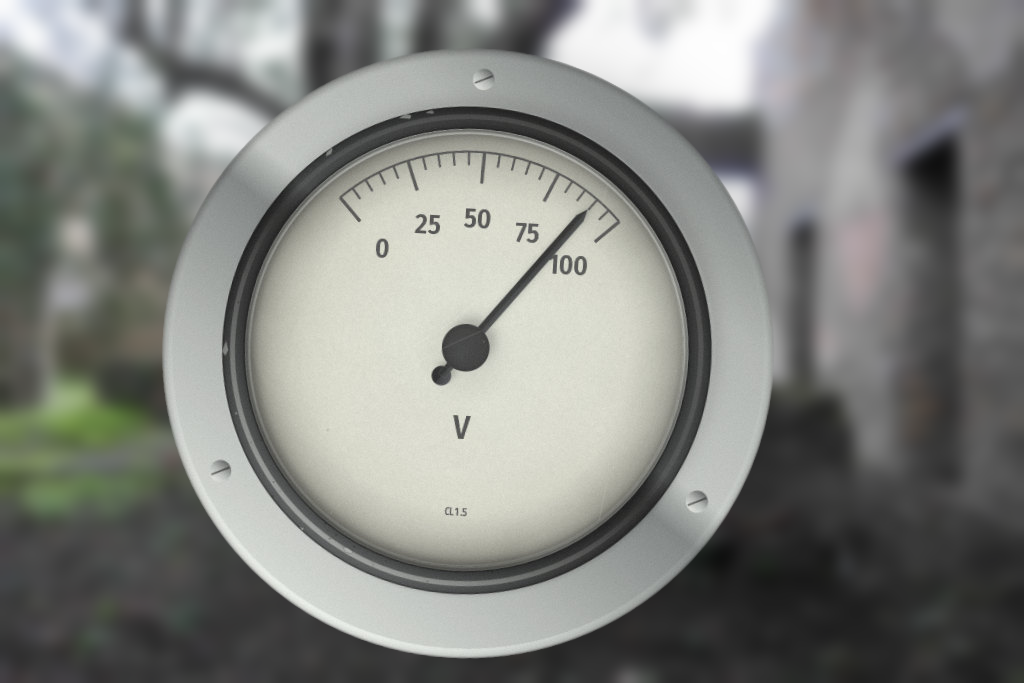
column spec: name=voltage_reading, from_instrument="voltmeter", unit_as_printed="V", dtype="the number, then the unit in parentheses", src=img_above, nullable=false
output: 90 (V)
